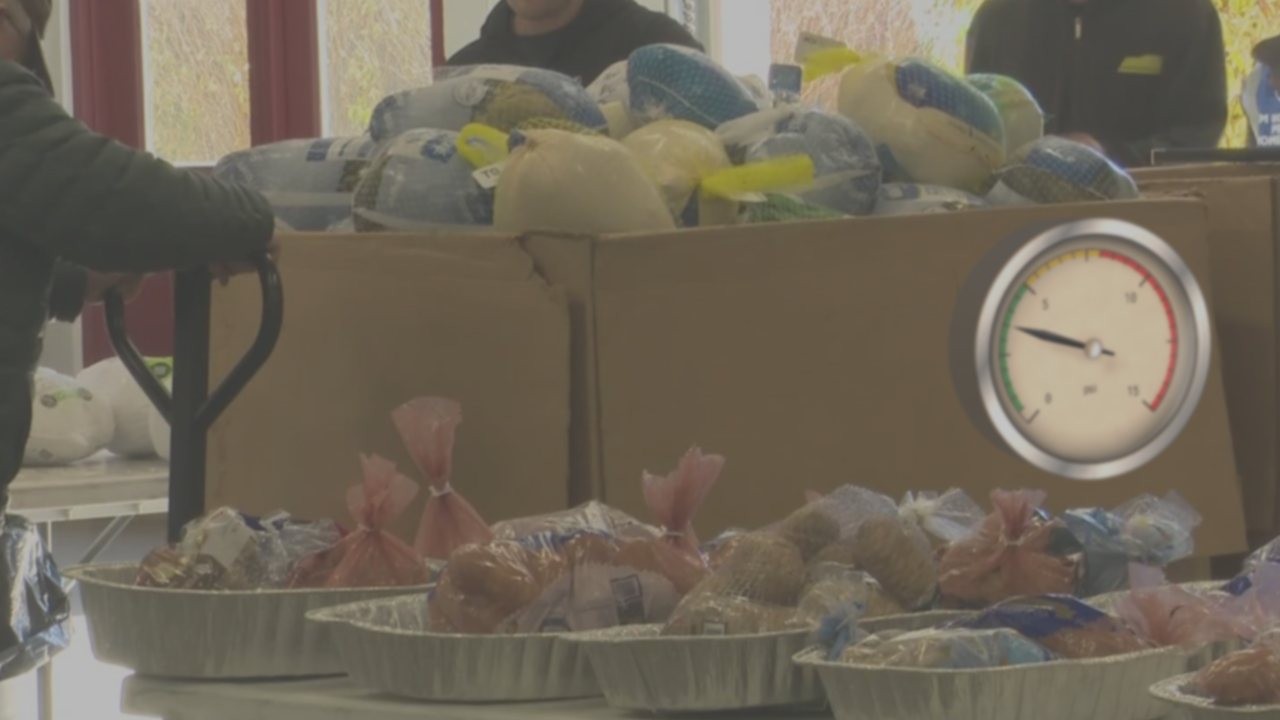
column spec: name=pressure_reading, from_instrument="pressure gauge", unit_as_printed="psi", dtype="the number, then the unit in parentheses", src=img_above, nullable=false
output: 3.5 (psi)
